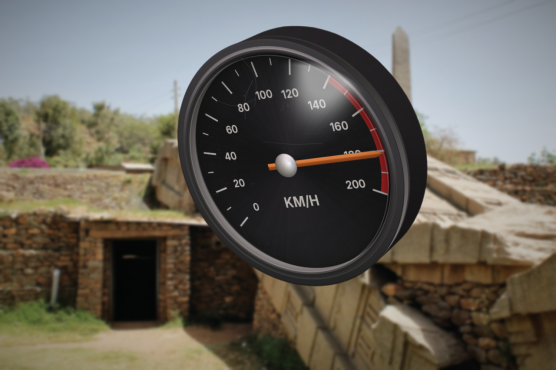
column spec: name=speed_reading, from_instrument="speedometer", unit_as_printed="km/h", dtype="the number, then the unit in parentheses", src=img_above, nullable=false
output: 180 (km/h)
